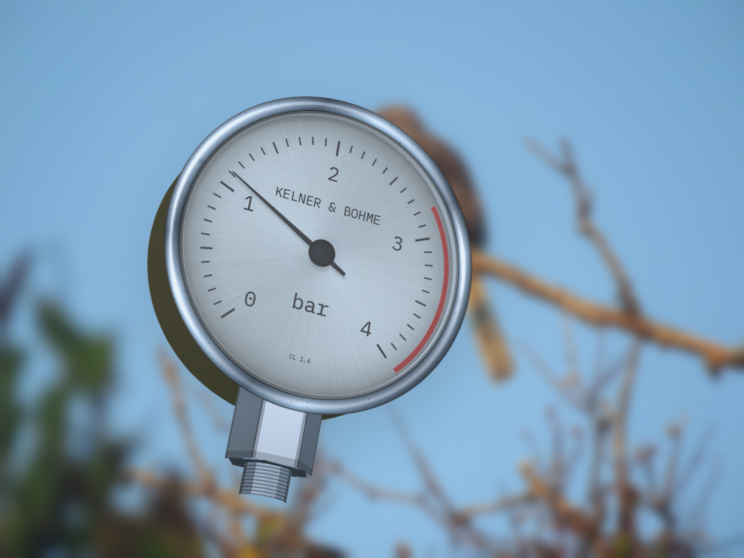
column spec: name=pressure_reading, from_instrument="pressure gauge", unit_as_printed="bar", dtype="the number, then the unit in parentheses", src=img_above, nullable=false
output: 1.1 (bar)
